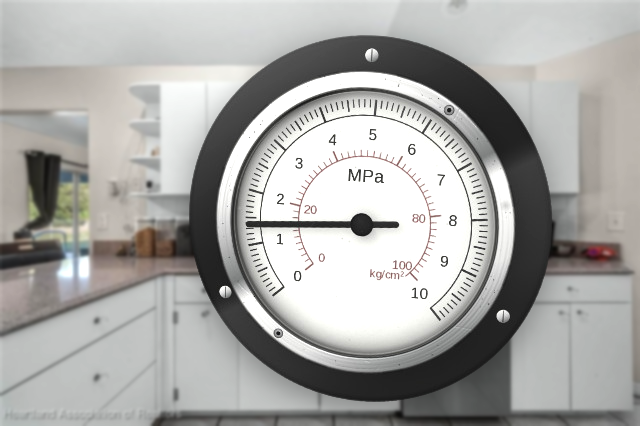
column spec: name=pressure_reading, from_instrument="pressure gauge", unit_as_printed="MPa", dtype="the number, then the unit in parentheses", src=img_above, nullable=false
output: 1.4 (MPa)
